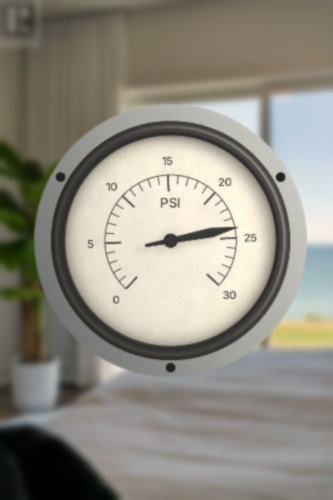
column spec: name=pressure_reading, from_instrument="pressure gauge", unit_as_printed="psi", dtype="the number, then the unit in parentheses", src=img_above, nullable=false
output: 24 (psi)
